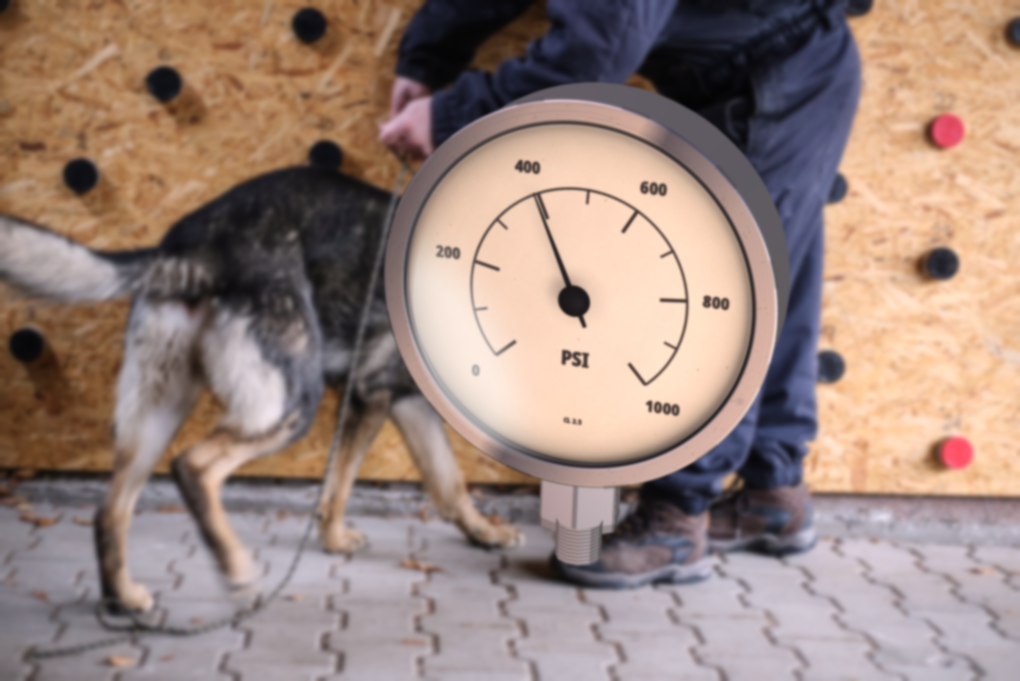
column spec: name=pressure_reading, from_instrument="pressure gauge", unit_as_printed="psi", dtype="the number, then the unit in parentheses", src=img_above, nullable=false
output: 400 (psi)
